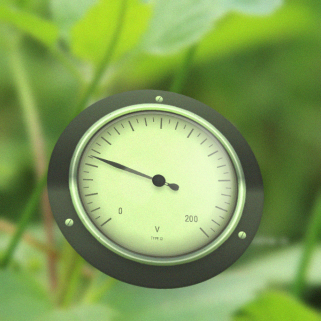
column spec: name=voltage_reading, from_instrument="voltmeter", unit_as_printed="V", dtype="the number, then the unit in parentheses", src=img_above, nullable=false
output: 45 (V)
